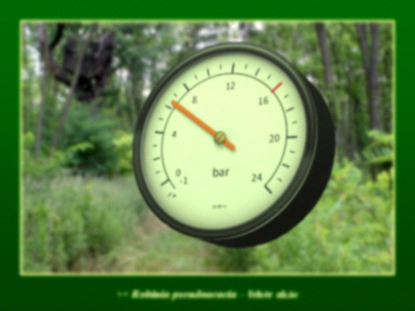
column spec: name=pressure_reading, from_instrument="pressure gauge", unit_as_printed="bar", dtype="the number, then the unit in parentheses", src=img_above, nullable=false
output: 6.5 (bar)
